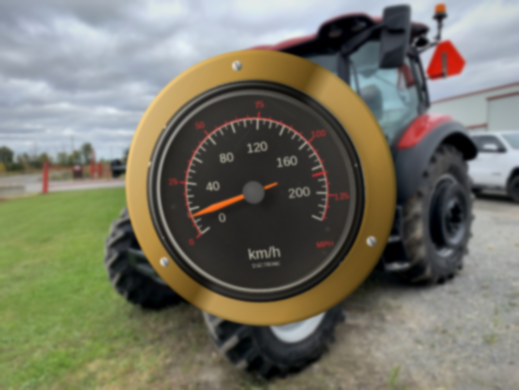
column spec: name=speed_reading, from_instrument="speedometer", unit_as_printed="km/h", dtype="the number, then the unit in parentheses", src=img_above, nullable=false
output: 15 (km/h)
